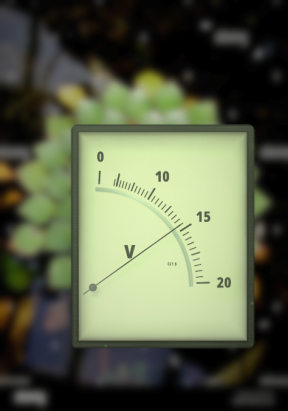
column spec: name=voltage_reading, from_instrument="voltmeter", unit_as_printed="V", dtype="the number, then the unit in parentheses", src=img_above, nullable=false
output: 14.5 (V)
